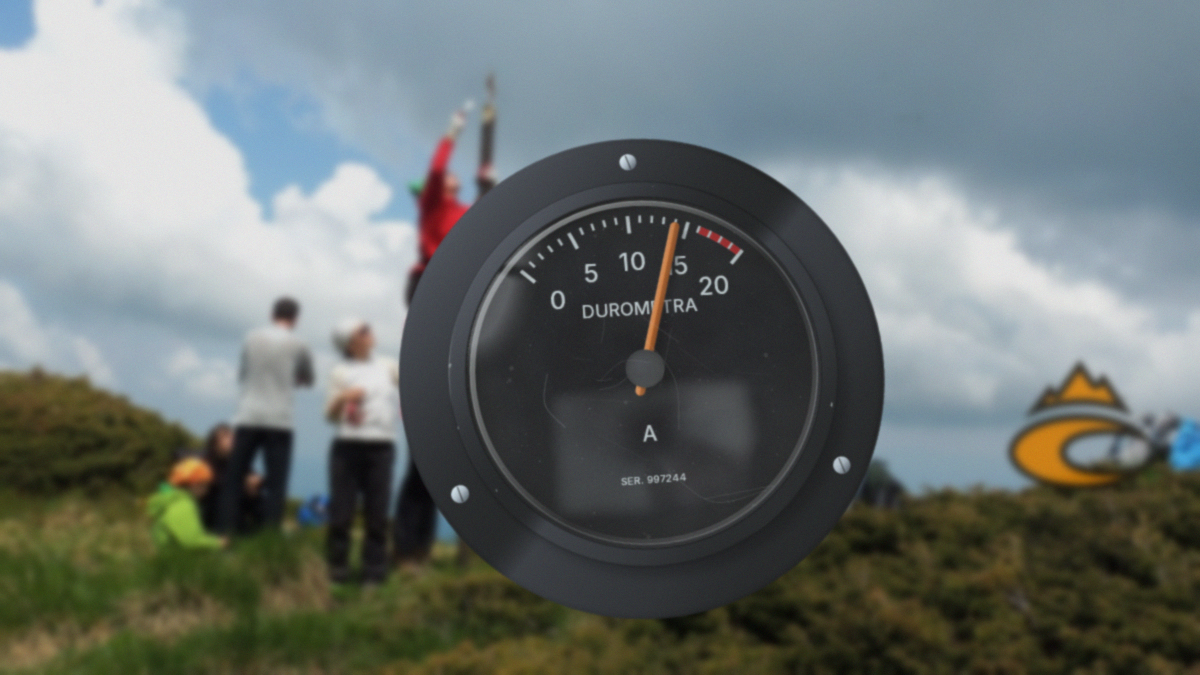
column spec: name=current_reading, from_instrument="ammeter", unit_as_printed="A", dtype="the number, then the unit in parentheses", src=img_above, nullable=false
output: 14 (A)
